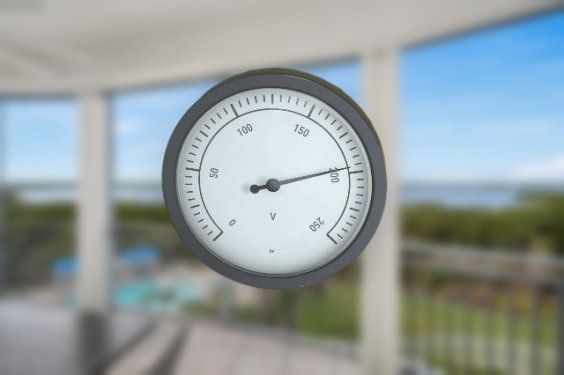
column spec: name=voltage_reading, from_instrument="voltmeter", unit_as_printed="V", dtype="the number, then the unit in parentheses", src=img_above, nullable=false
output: 195 (V)
